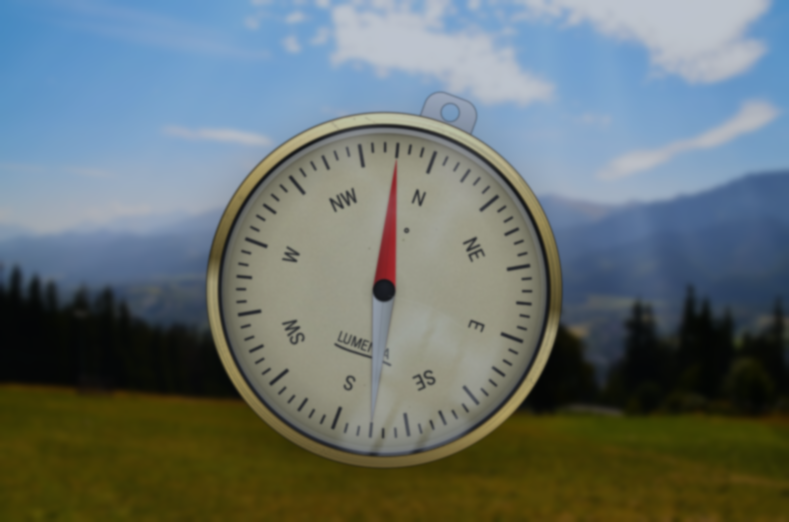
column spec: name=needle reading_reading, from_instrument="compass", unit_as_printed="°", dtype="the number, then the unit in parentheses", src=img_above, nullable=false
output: 345 (°)
